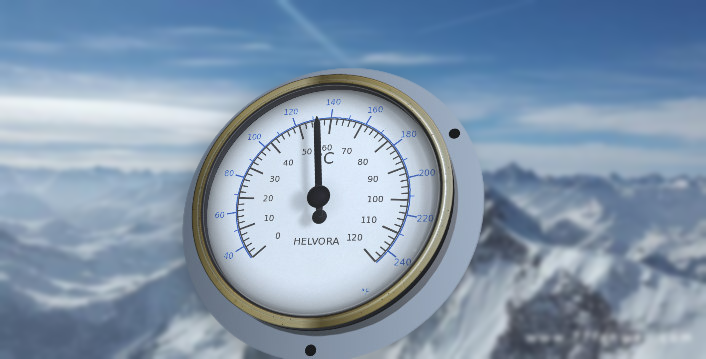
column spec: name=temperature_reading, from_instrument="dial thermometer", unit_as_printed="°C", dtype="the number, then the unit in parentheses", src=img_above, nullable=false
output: 56 (°C)
